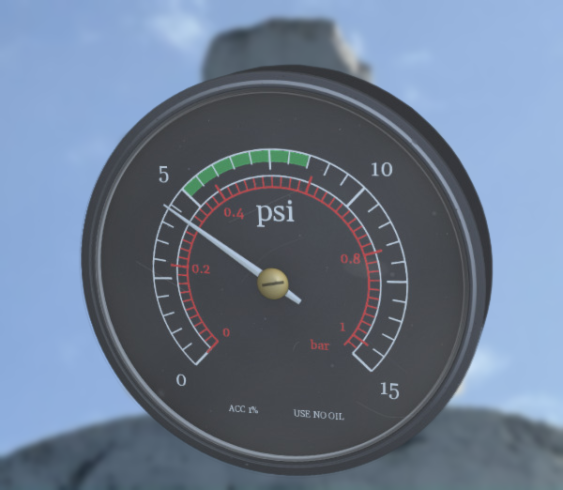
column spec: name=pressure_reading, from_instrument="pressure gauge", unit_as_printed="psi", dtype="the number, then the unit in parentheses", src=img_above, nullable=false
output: 4.5 (psi)
